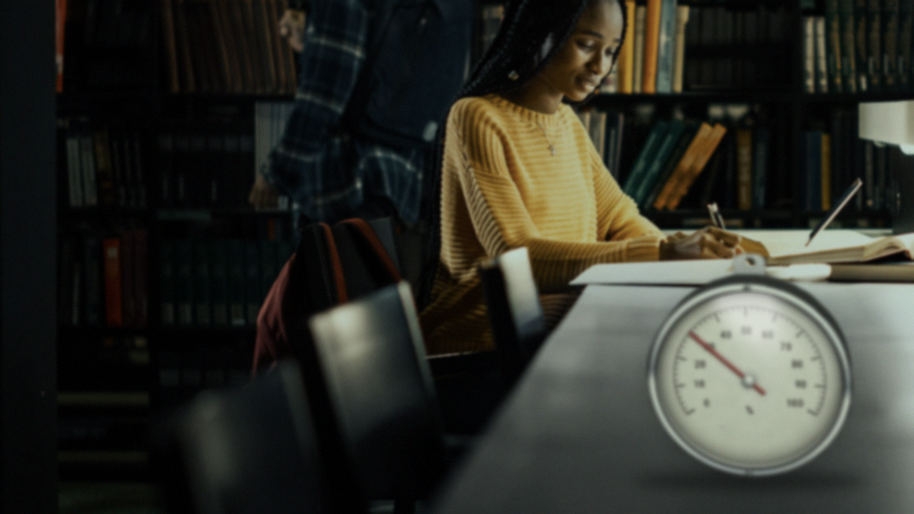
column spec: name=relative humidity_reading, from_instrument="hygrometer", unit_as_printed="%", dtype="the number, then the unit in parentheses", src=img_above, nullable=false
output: 30 (%)
